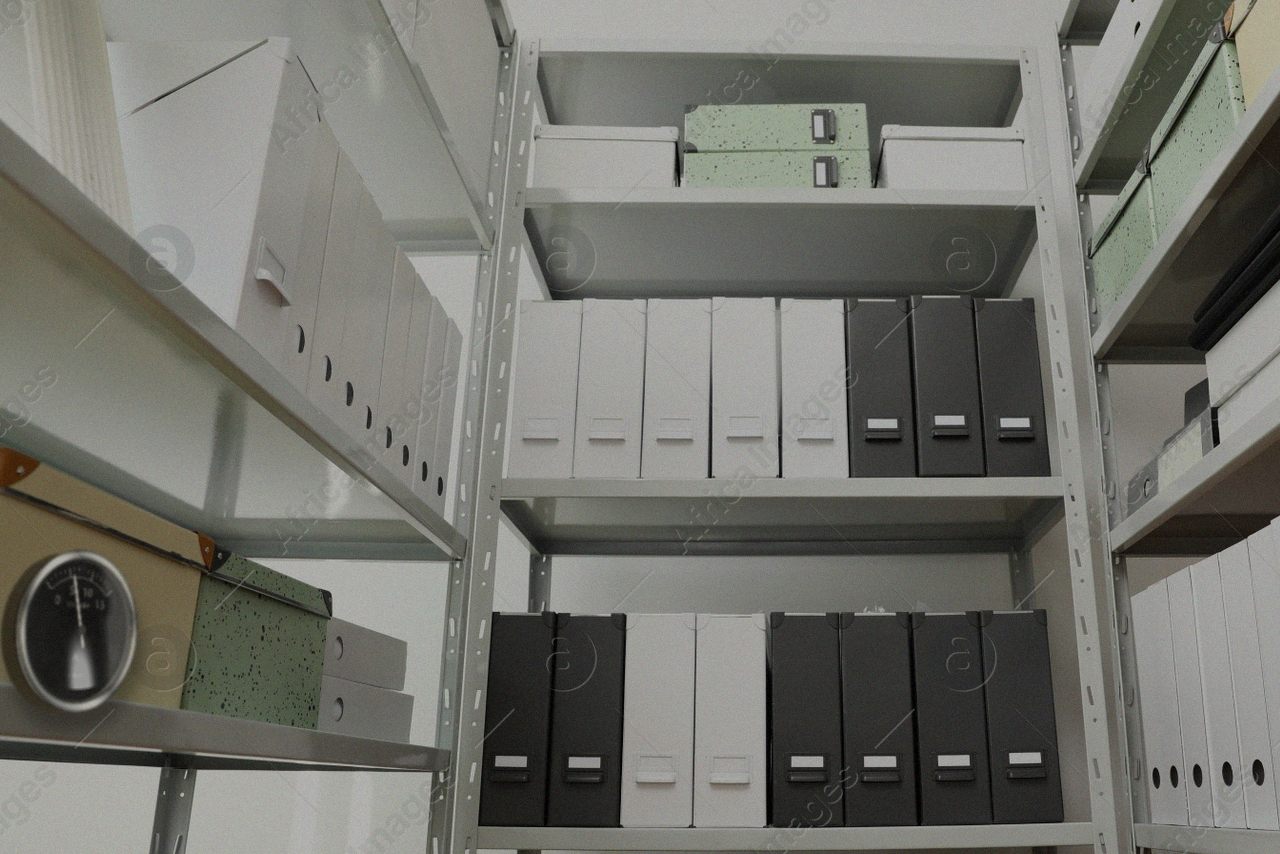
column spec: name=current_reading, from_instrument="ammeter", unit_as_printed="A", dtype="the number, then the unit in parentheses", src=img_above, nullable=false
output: 5 (A)
